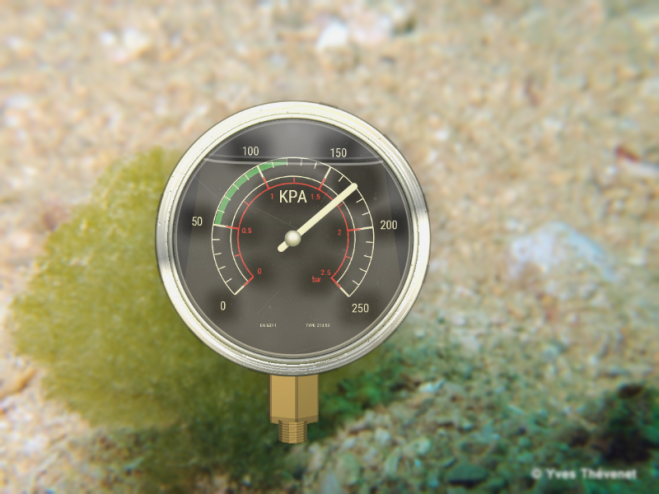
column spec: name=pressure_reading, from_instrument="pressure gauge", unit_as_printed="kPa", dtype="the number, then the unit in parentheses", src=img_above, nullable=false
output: 170 (kPa)
